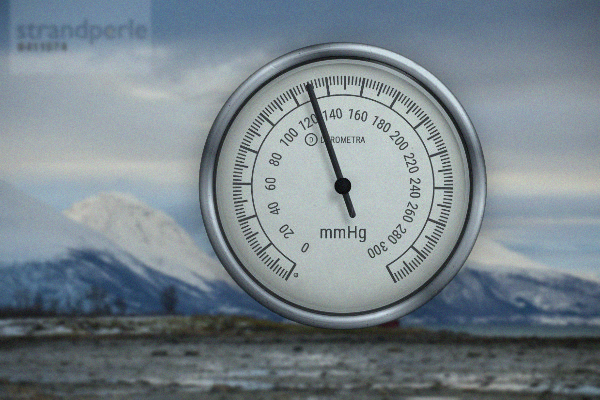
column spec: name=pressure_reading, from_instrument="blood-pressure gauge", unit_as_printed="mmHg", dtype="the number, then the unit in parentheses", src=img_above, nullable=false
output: 130 (mmHg)
